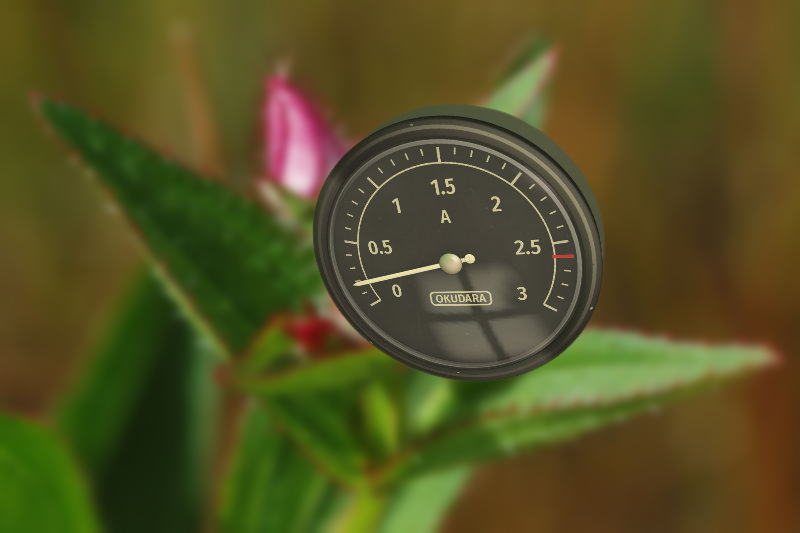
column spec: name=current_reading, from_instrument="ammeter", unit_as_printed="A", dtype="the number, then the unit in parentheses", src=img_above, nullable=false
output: 0.2 (A)
